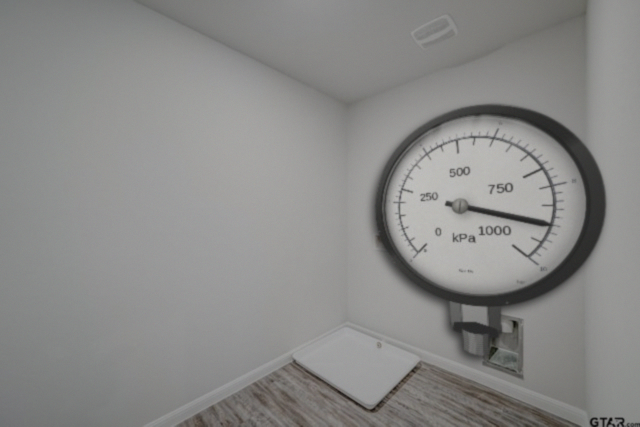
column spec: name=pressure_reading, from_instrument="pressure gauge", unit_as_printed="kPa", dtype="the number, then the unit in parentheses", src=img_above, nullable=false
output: 900 (kPa)
